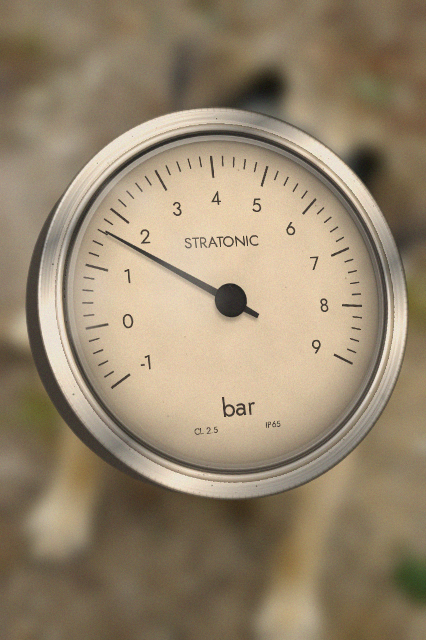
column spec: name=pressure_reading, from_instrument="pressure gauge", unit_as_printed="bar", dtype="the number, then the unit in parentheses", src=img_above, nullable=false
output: 1.6 (bar)
